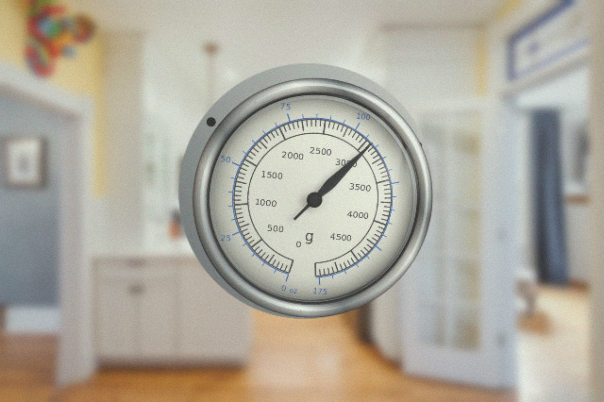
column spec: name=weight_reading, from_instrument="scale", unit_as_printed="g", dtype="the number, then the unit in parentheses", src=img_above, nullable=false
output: 3050 (g)
